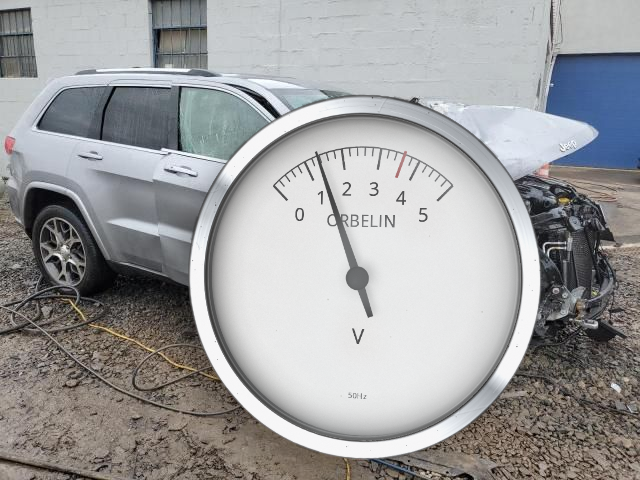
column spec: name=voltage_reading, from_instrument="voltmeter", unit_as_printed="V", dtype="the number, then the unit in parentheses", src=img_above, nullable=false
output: 1.4 (V)
